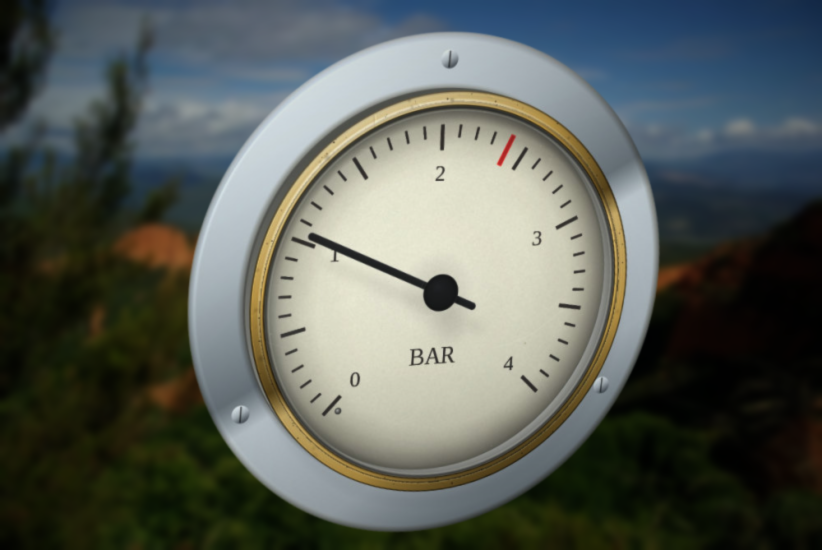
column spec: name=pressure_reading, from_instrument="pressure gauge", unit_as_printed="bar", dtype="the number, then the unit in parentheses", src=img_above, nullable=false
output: 1.05 (bar)
